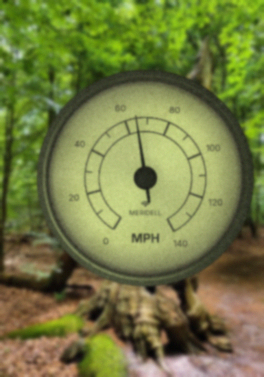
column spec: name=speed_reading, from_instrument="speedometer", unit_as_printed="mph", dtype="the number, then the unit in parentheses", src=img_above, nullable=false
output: 65 (mph)
